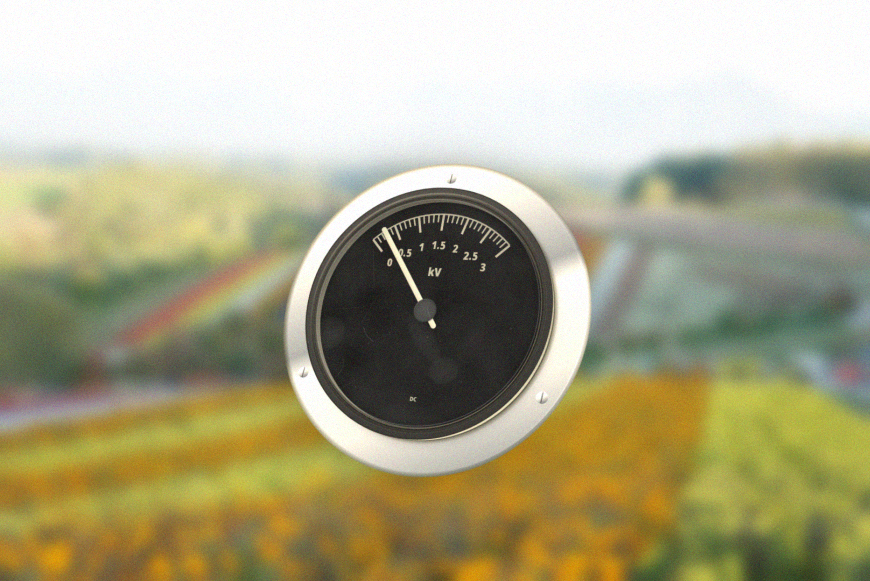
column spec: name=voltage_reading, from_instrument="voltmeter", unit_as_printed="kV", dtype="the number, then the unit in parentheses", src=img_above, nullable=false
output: 0.3 (kV)
